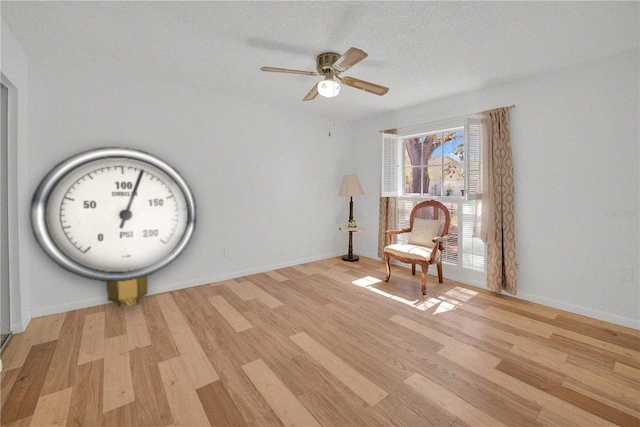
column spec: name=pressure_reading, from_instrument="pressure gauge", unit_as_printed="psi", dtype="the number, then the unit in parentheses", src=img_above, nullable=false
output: 115 (psi)
